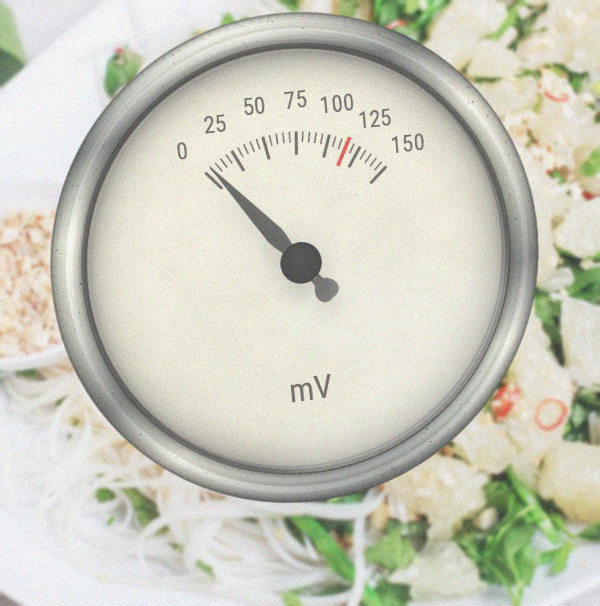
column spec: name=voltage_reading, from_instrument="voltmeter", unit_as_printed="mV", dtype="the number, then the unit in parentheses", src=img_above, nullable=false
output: 5 (mV)
